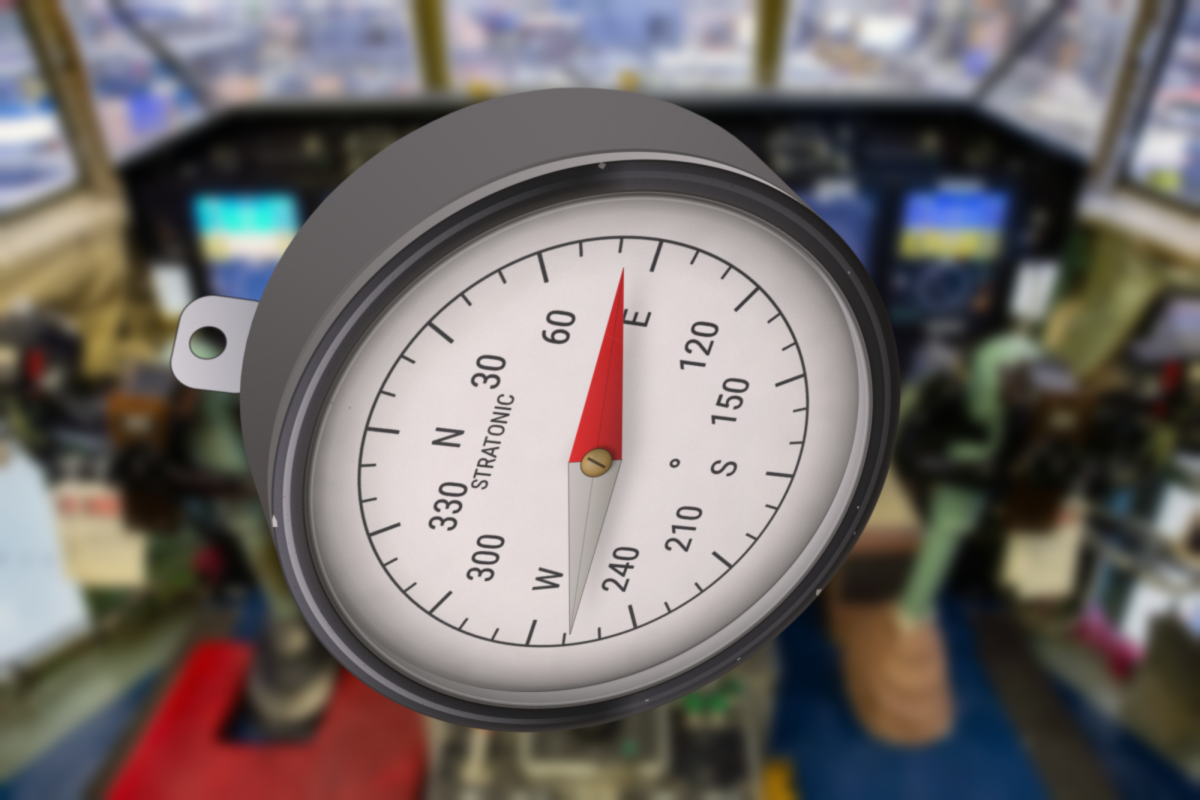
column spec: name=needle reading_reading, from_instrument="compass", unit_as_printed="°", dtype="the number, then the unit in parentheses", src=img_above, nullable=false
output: 80 (°)
